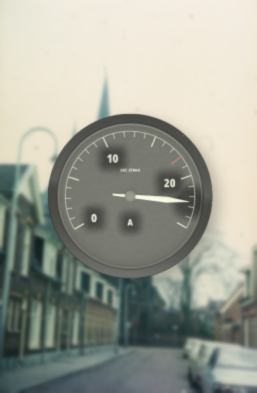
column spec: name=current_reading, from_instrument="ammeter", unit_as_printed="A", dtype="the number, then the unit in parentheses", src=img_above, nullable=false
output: 22.5 (A)
